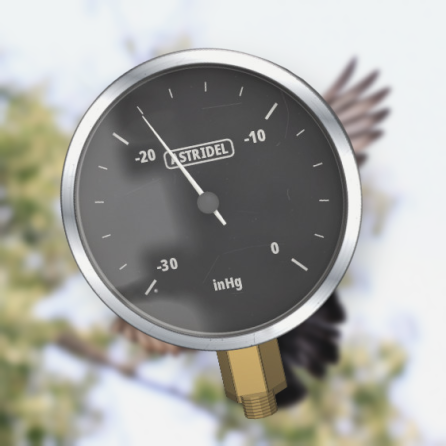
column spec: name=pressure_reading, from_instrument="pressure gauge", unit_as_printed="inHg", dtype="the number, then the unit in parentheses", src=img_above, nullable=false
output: -18 (inHg)
